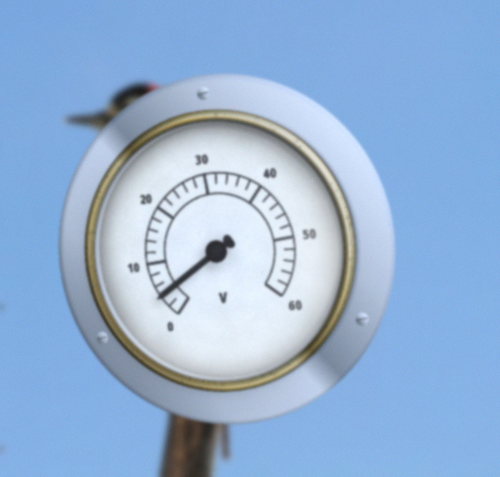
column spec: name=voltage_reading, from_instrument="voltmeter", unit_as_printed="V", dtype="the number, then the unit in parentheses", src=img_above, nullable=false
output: 4 (V)
